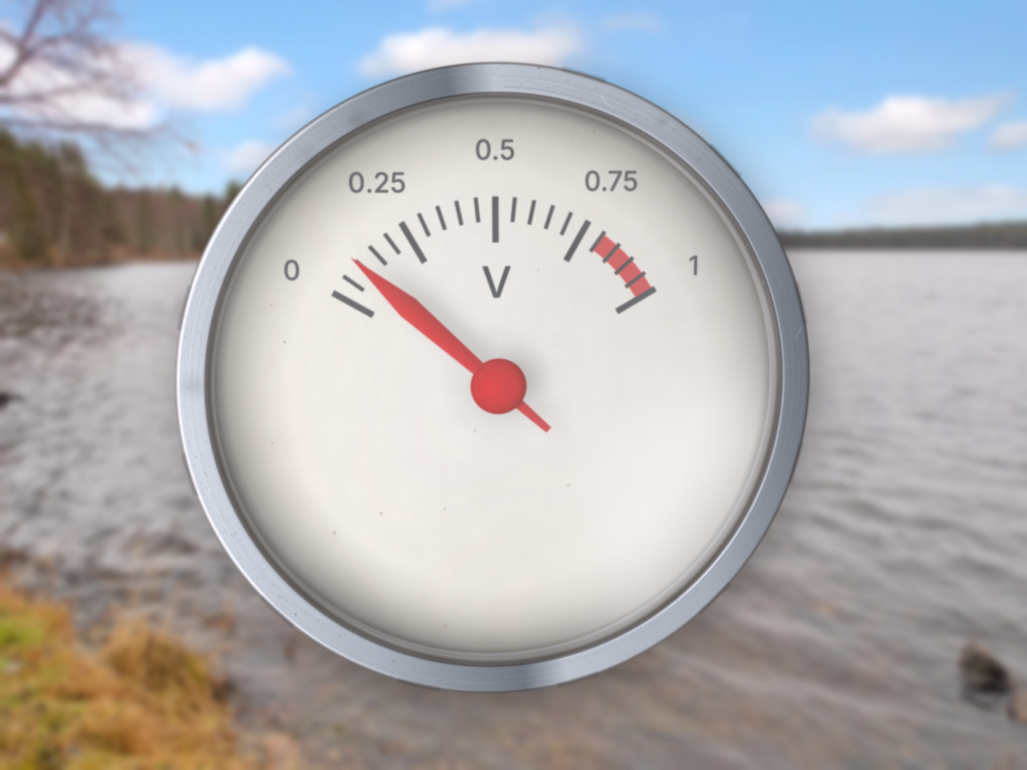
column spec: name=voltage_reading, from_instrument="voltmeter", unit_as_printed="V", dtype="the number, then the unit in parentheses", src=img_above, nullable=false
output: 0.1 (V)
